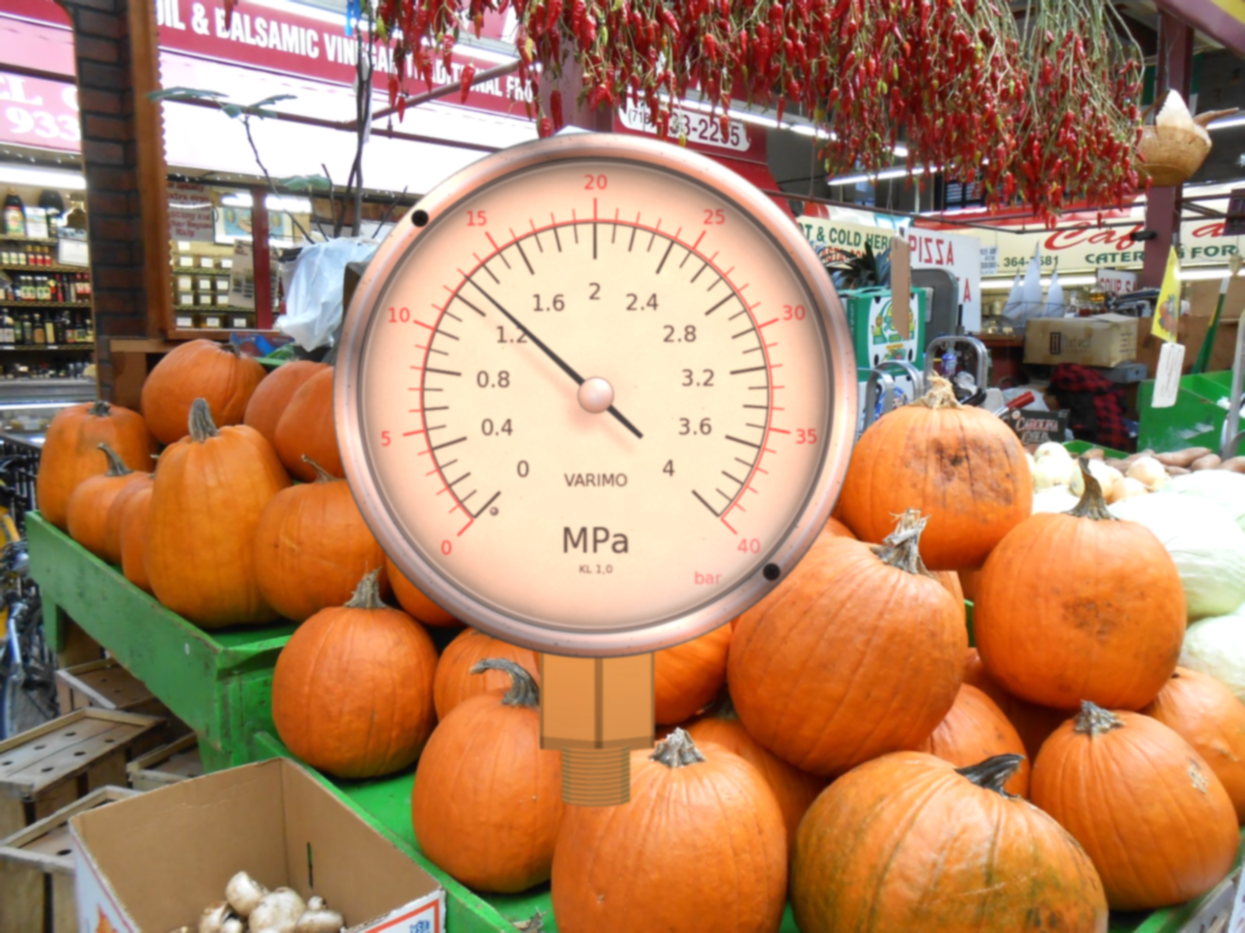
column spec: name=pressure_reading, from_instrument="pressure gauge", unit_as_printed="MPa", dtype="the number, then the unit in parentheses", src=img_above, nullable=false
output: 1.3 (MPa)
